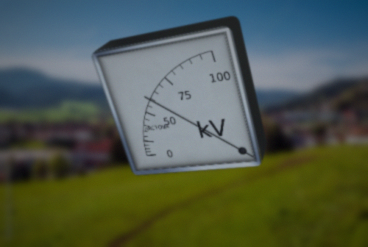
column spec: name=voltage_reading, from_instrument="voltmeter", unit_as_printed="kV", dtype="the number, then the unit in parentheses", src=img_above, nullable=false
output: 60 (kV)
